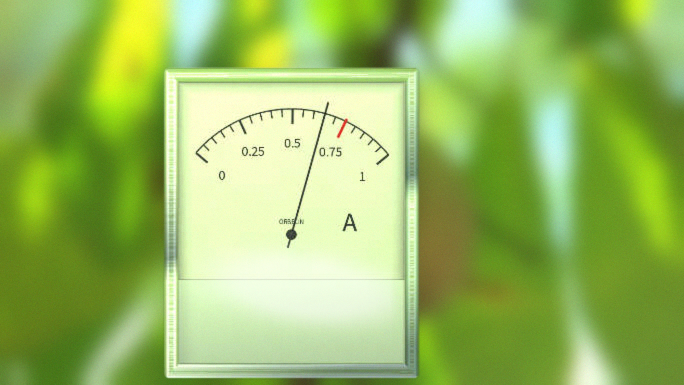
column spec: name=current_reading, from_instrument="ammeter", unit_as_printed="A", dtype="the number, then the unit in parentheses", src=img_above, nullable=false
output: 0.65 (A)
